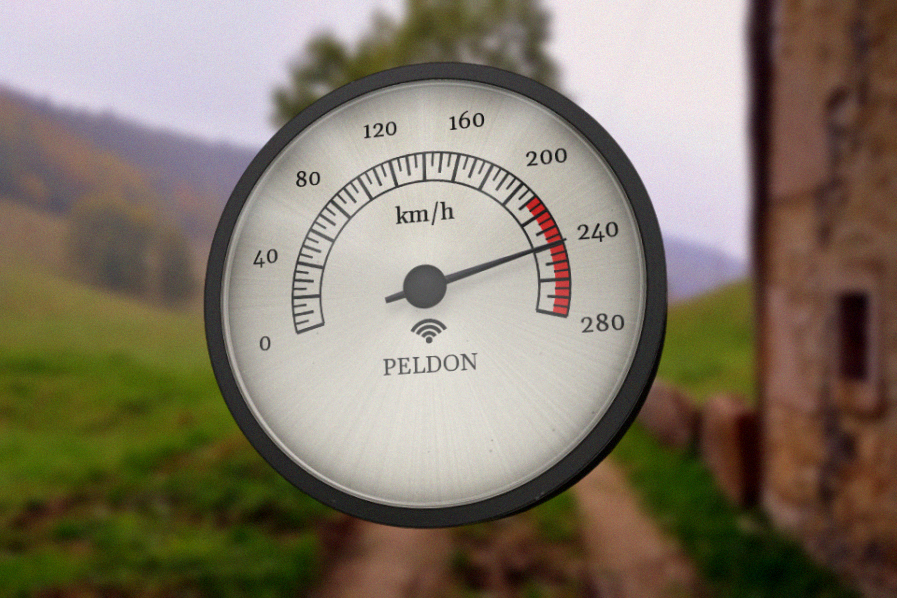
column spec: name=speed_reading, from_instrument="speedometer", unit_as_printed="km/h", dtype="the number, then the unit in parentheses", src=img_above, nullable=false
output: 240 (km/h)
